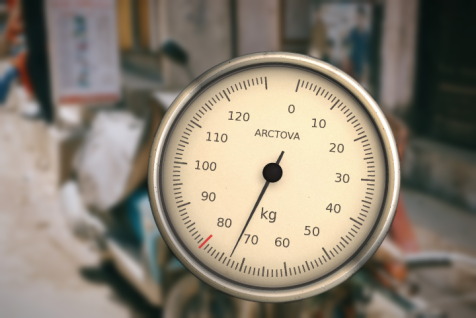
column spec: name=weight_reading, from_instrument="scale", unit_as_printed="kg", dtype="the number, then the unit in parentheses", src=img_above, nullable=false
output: 73 (kg)
